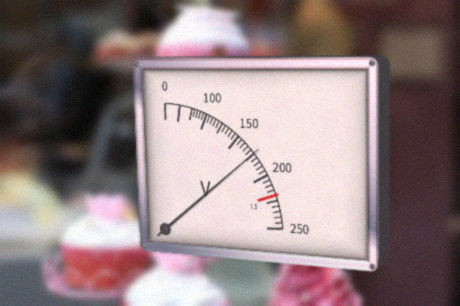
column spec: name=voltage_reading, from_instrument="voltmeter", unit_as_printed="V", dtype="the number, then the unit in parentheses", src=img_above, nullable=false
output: 175 (V)
